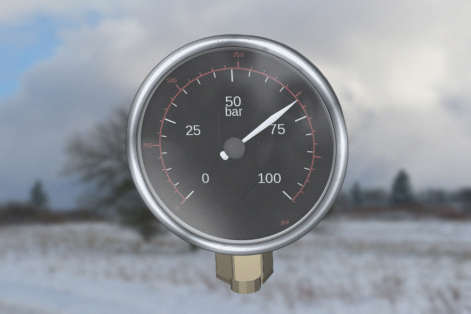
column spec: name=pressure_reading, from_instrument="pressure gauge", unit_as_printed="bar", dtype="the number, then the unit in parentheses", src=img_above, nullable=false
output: 70 (bar)
